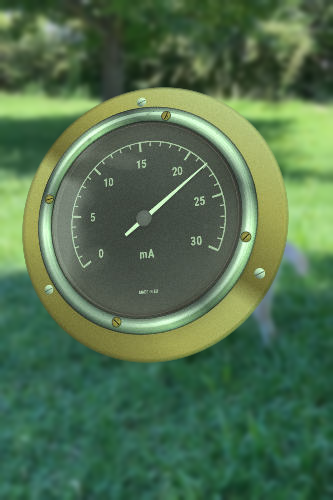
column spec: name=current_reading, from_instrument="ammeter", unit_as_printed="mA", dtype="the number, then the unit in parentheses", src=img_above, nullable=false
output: 22 (mA)
